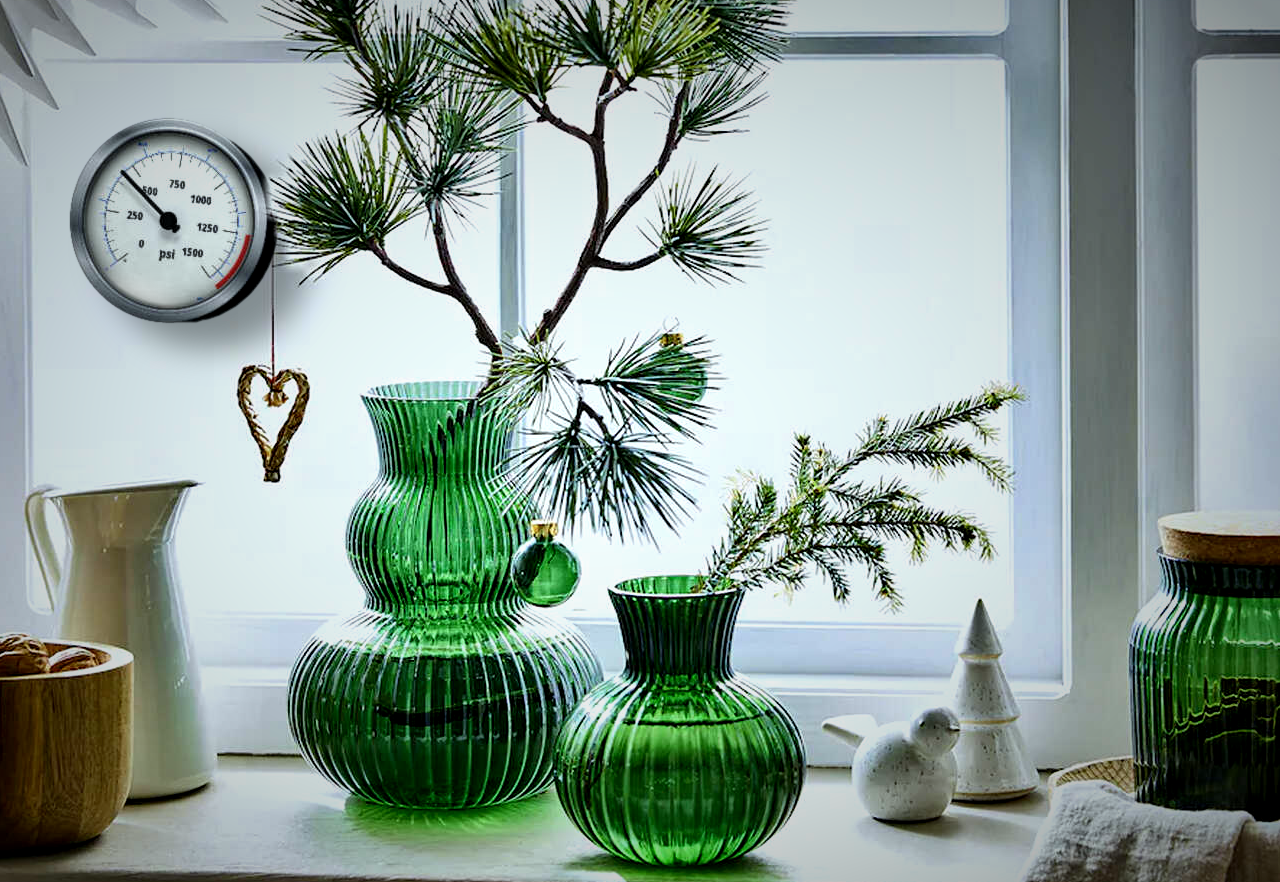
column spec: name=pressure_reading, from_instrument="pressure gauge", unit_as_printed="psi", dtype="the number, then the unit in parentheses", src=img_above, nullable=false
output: 450 (psi)
